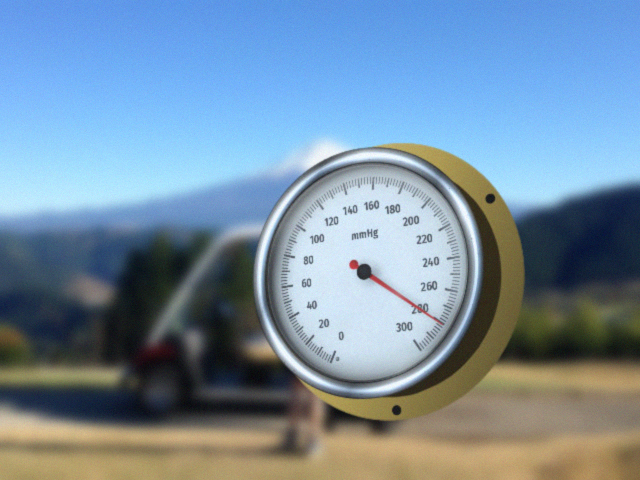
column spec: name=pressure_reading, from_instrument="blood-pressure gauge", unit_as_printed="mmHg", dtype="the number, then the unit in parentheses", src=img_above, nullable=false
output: 280 (mmHg)
